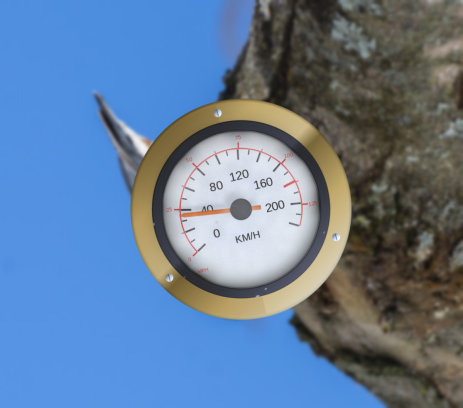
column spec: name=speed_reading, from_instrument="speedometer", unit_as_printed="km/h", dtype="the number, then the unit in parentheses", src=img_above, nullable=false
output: 35 (km/h)
